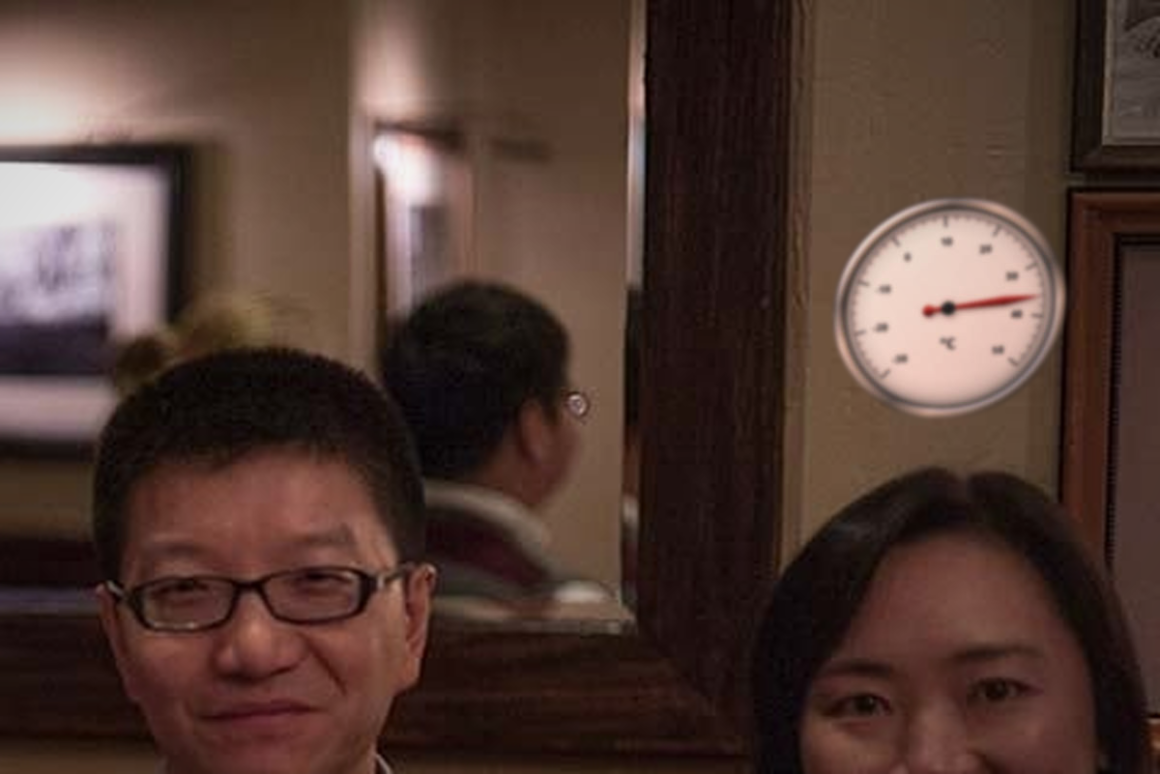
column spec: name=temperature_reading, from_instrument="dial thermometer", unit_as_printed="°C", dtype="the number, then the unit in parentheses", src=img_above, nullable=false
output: 36 (°C)
